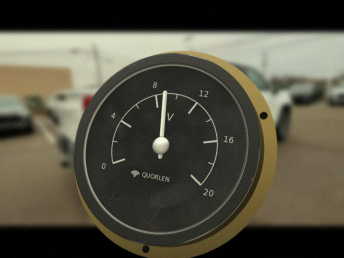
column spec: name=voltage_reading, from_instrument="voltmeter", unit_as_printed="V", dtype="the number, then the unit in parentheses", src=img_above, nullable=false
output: 9 (V)
